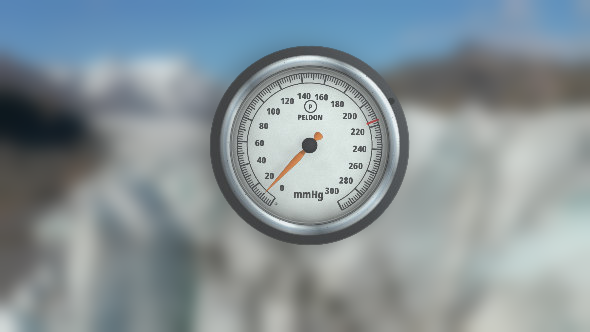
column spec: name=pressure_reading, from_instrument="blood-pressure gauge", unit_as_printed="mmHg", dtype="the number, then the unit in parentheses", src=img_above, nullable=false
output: 10 (mmHg)
